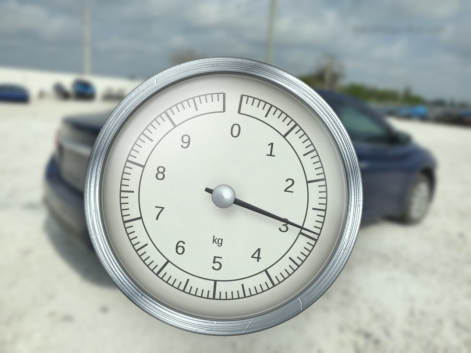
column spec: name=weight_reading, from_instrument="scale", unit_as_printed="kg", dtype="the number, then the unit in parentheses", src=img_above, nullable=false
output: 2.9 (kg)
